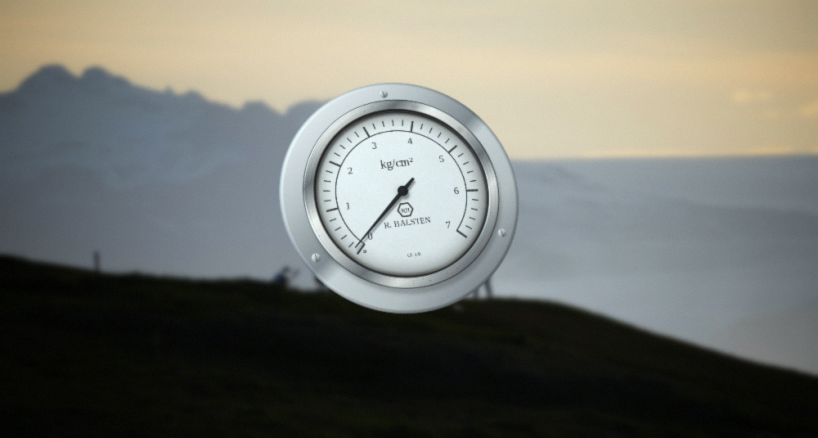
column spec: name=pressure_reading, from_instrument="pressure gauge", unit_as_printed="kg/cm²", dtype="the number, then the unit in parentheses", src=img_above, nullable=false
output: 0.1 (kg/cm²)
